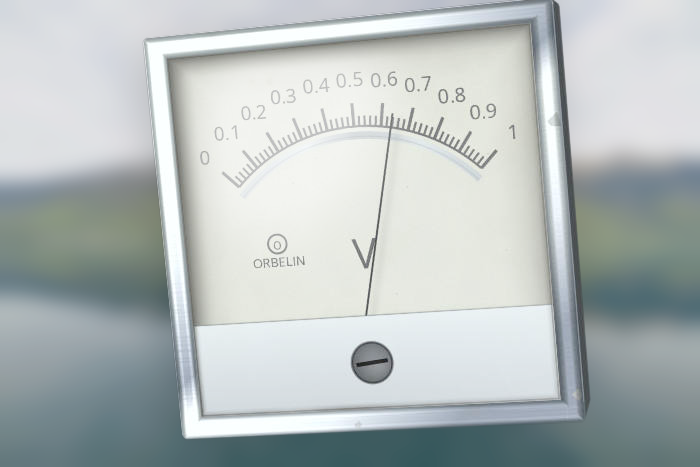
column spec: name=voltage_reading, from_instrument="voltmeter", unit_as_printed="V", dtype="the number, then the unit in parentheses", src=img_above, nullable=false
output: 0.64 (V)
